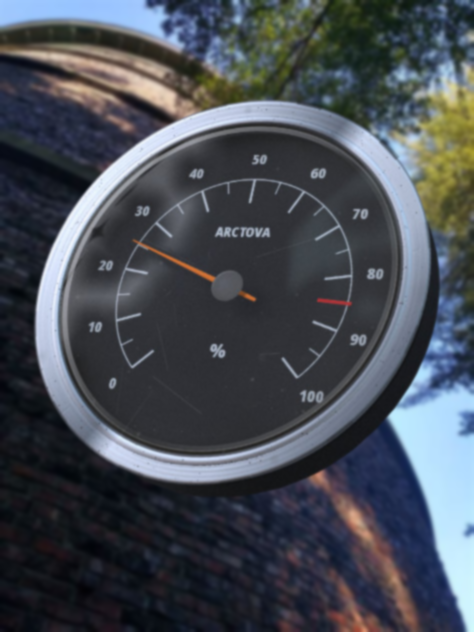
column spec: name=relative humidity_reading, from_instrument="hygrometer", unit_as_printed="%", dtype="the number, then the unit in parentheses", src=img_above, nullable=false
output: 25 (%)
